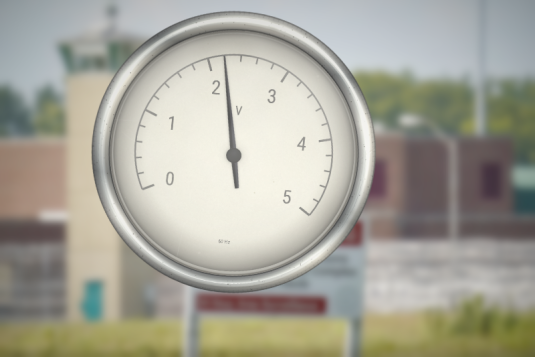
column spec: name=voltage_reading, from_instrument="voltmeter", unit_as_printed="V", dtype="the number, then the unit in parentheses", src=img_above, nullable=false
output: 2.2 (V)
